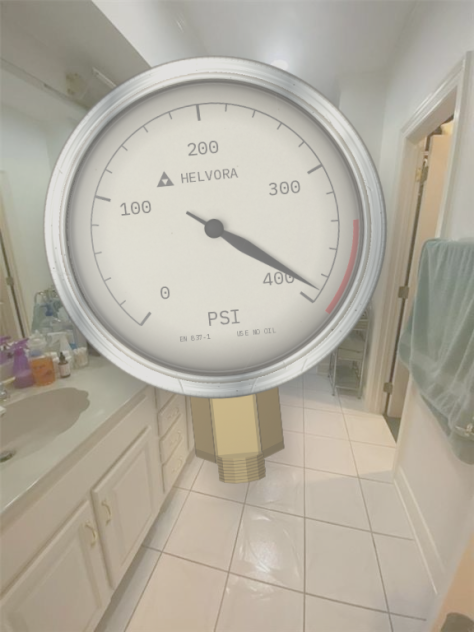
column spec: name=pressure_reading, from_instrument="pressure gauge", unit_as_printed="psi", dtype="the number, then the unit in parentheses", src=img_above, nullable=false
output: 390 (psi)
